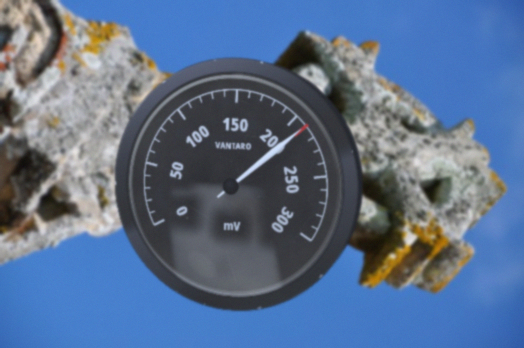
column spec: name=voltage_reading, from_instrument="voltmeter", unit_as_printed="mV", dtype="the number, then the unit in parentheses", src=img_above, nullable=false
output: 210 (mV)
